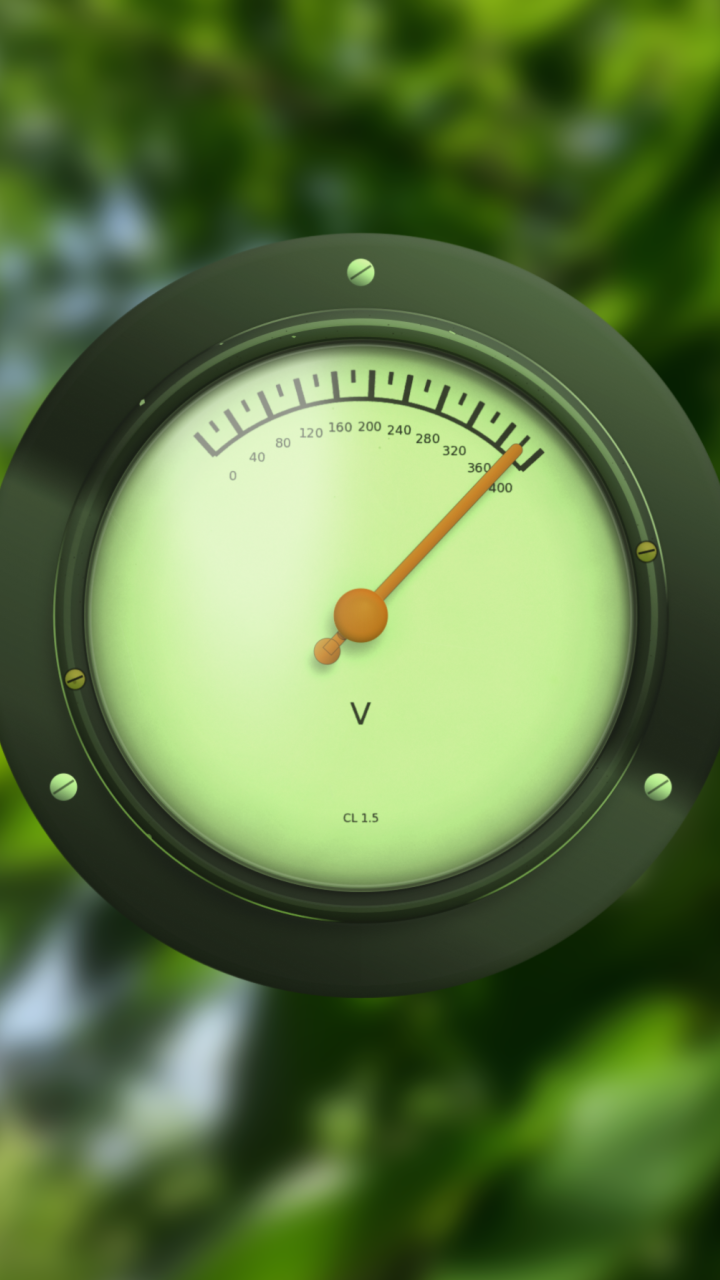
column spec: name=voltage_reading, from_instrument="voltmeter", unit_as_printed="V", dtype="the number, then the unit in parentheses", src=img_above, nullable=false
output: 380 (V)
